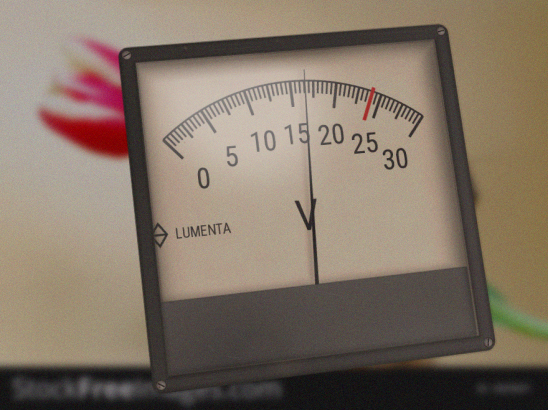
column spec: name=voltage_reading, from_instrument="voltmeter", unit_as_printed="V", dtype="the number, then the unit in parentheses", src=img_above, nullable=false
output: 16.5 (V)
